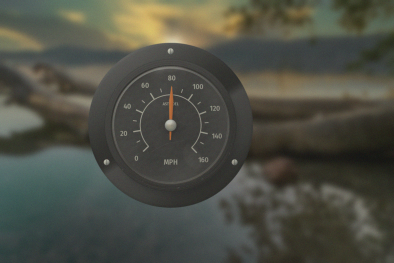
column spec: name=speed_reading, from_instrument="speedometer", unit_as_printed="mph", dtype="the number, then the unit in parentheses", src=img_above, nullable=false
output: 80 (mph)
